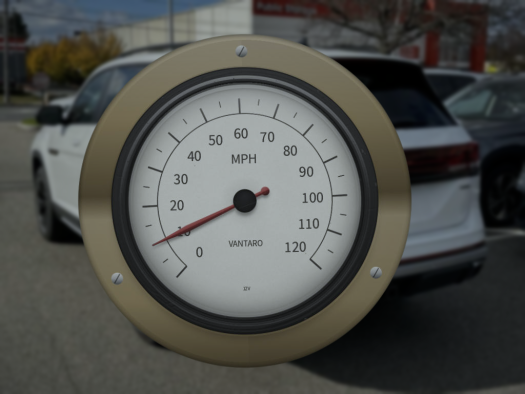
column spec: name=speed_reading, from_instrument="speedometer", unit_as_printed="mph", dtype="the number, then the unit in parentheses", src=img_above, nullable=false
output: 10 (mph)
